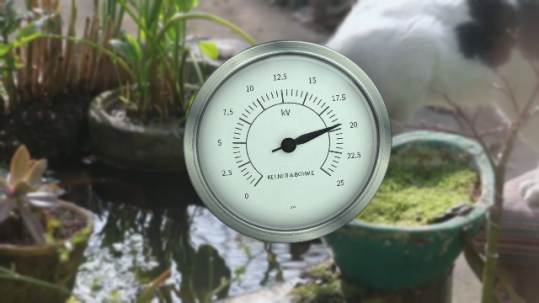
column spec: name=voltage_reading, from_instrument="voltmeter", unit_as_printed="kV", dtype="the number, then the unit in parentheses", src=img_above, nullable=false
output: 19.5 (kV)
